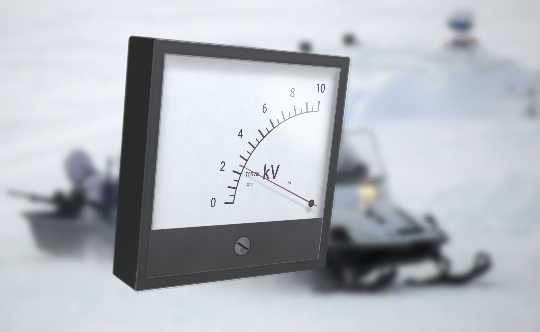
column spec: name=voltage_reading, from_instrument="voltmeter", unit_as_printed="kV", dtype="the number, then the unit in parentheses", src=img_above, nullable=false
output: 2.5 (kV)
